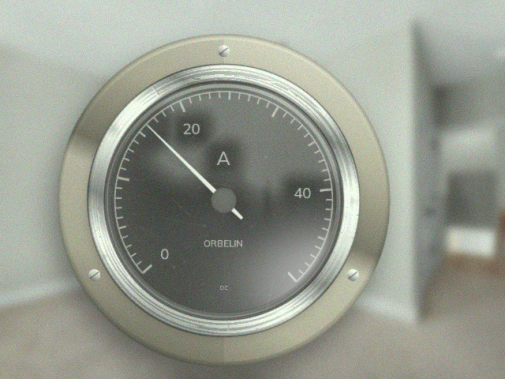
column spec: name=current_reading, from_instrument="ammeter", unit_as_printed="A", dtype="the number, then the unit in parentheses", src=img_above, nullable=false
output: 16 (A)
